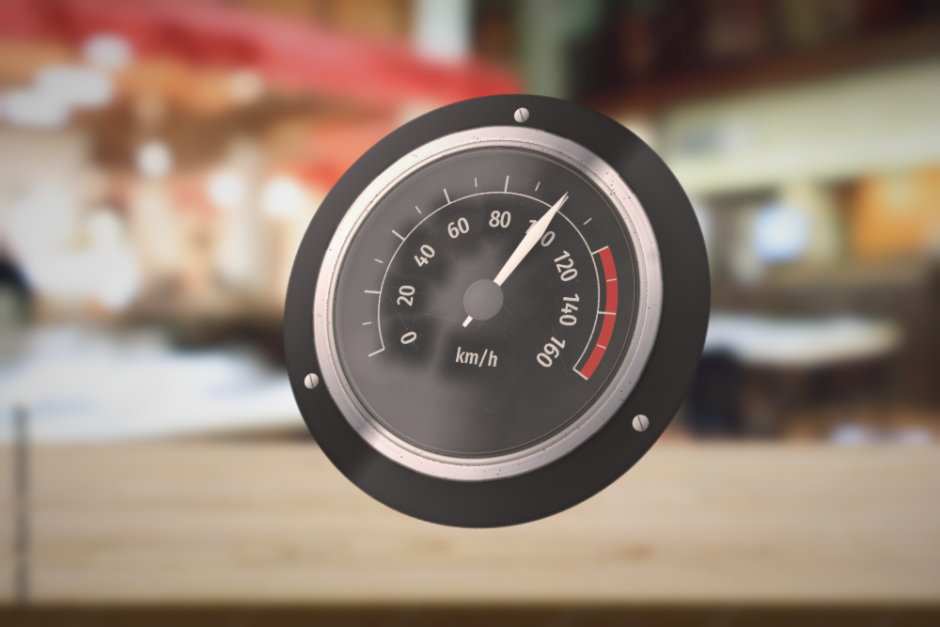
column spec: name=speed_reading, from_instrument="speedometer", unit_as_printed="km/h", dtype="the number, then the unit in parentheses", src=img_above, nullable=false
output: 100 (km/h)
